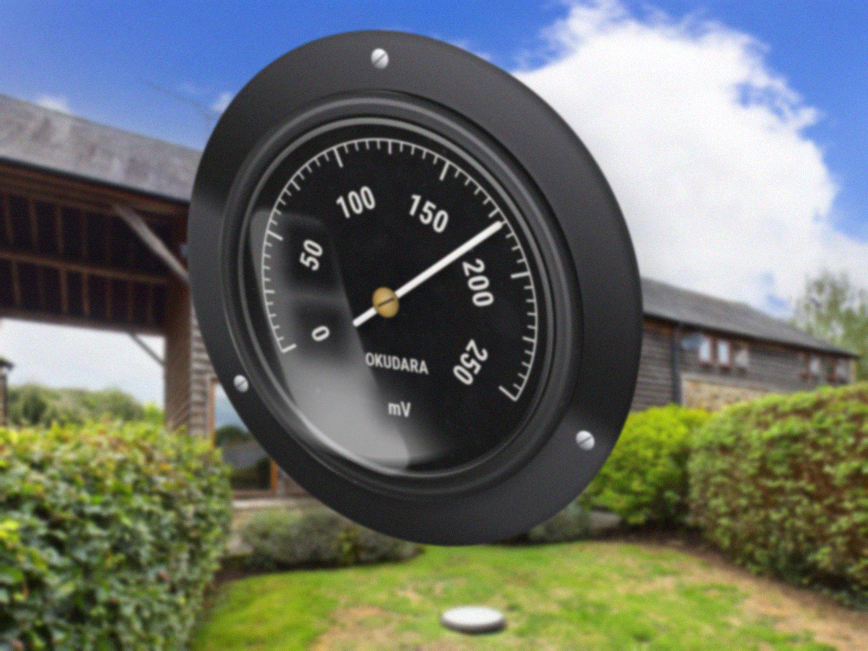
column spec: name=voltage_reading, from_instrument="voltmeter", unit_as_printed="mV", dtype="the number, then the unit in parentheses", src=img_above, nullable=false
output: 180 (mV)
